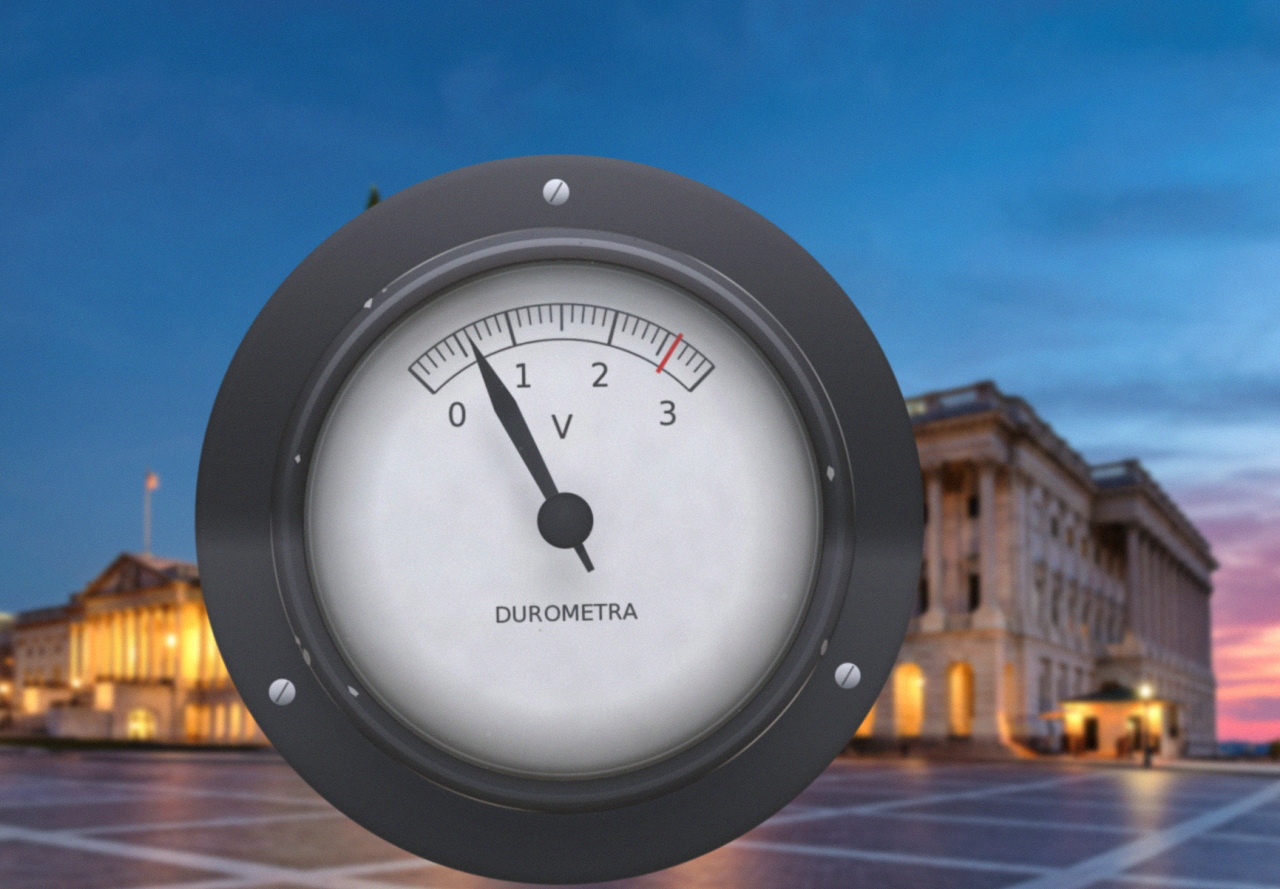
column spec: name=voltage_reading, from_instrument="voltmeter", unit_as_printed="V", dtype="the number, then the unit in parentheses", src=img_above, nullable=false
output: 0.6 (V)
